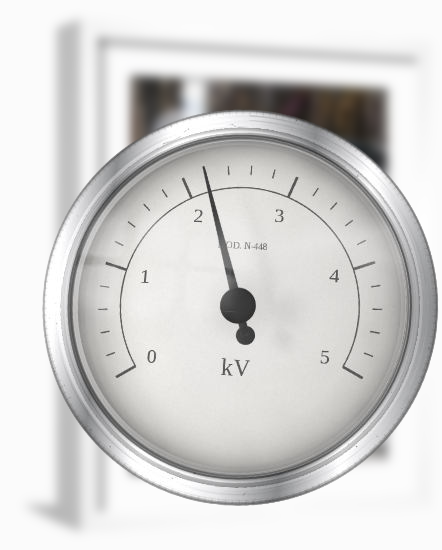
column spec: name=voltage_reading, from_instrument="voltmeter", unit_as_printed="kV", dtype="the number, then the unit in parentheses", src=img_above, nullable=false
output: 2.2 (kV)
